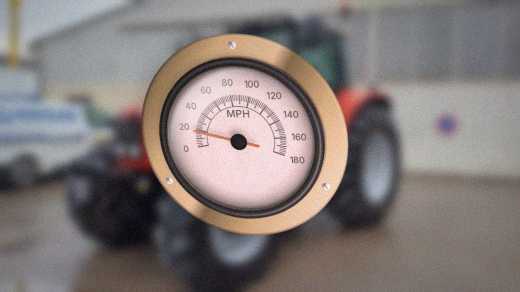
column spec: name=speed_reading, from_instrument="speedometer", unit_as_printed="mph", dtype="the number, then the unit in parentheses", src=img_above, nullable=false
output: 20 (mph)
